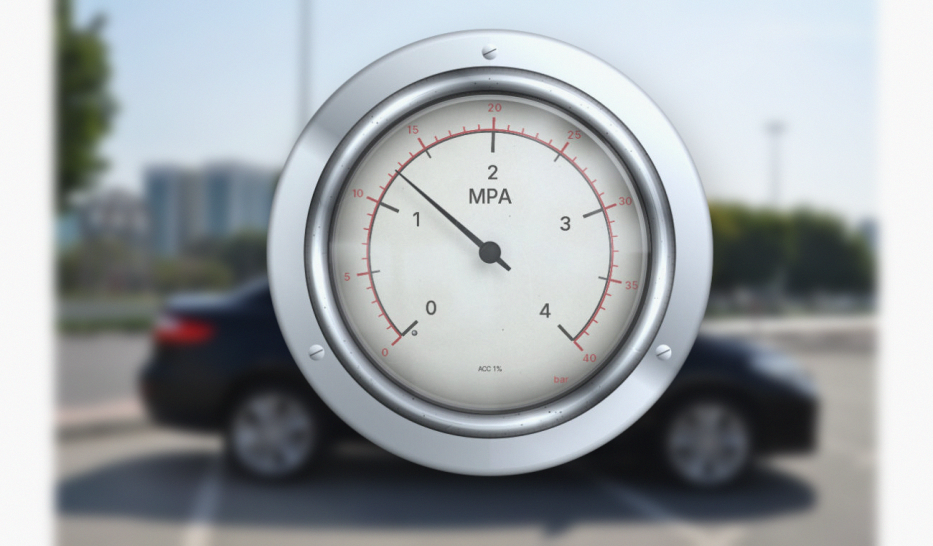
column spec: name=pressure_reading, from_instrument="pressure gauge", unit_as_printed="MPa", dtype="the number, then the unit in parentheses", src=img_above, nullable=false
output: 1.25 (MPa)
